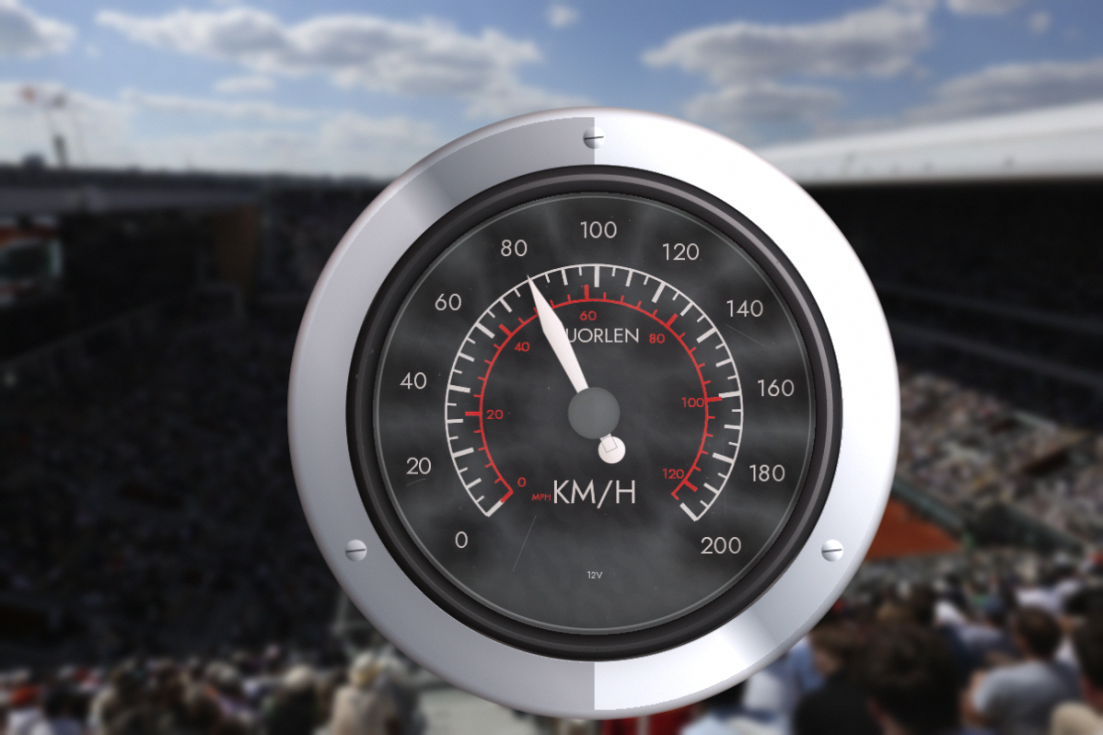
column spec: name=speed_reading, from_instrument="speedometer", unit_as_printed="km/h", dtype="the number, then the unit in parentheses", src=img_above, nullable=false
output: 80 (km/h)
